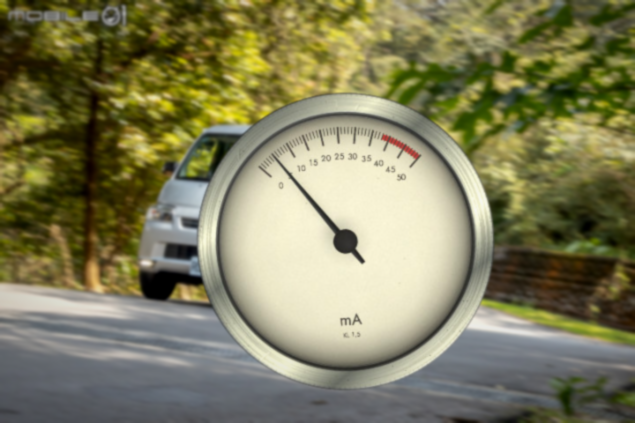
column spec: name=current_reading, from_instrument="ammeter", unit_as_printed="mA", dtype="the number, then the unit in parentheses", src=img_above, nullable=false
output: 5 (mA)
